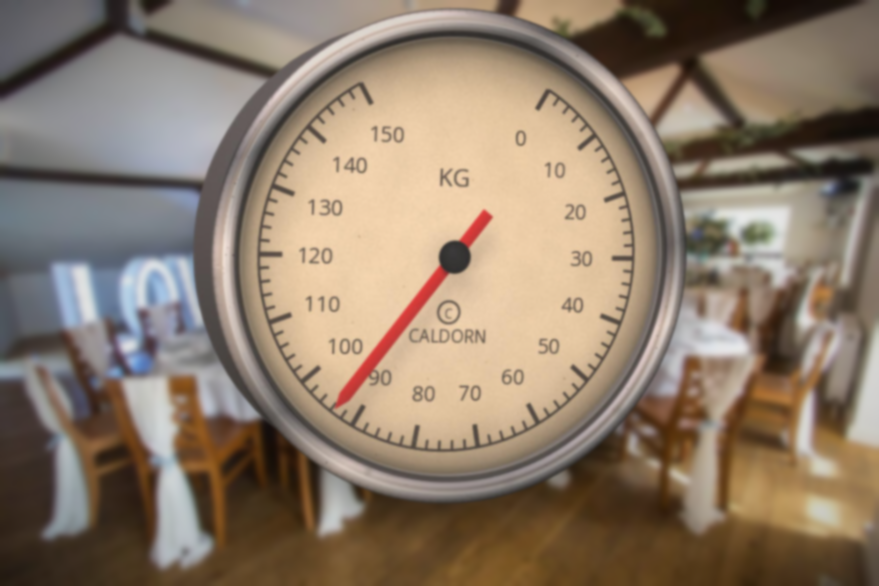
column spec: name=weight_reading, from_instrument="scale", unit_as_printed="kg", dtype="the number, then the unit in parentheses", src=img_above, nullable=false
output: 94 (kg)
